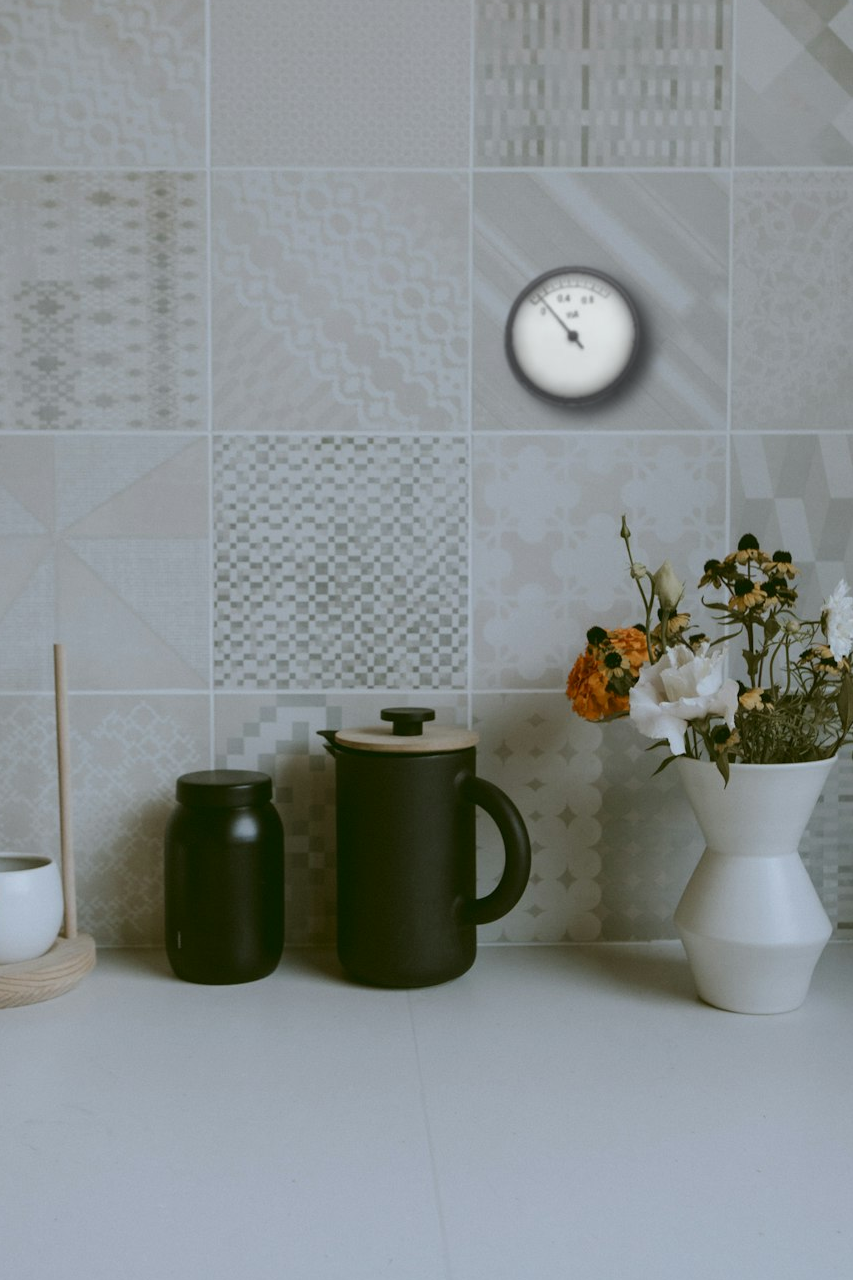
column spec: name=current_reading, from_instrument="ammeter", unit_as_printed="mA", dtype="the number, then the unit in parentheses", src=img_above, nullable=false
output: 0.1 (mA)
